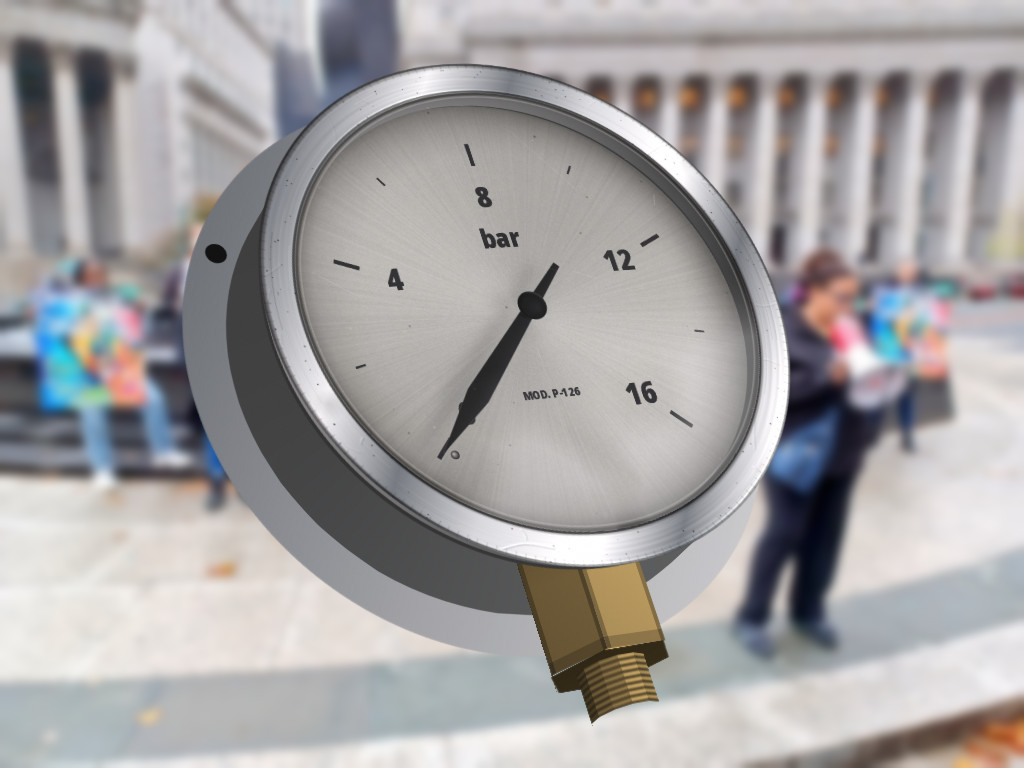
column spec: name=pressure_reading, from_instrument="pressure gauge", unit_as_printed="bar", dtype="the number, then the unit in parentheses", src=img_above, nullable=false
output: 0 (bar)
